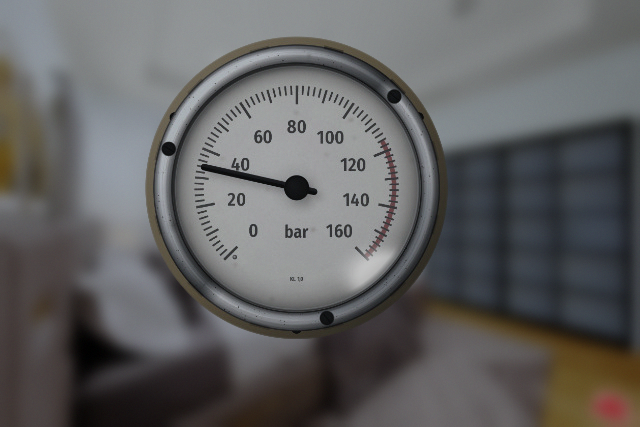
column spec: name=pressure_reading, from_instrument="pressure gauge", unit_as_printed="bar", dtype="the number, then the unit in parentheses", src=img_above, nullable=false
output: 34 (bar)
